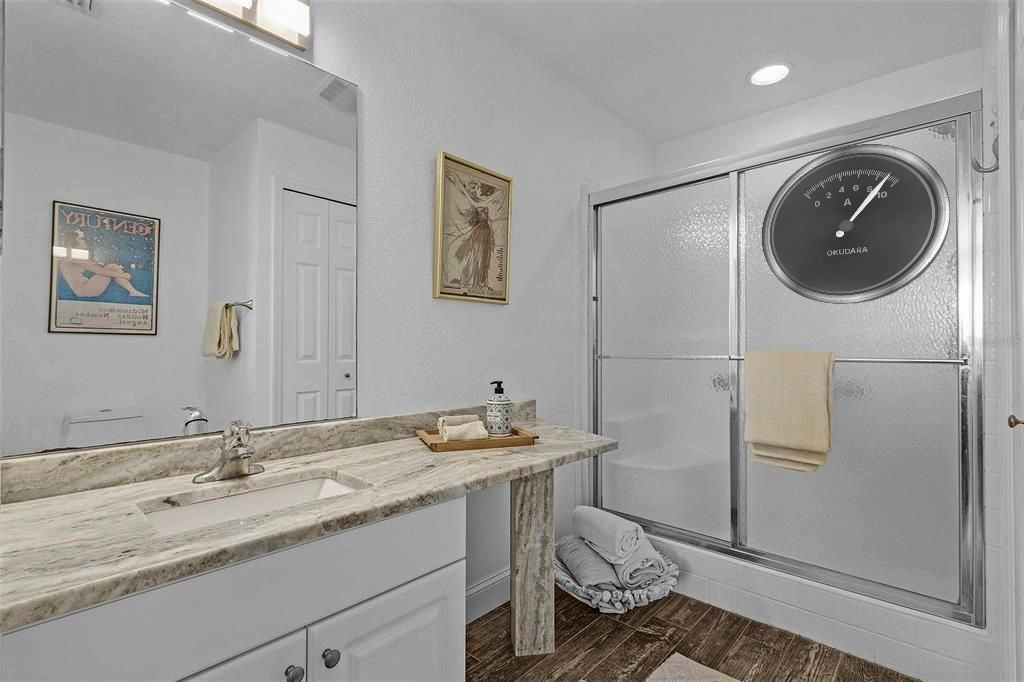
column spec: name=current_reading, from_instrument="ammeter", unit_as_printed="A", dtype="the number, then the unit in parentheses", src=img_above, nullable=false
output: 9 (A)
